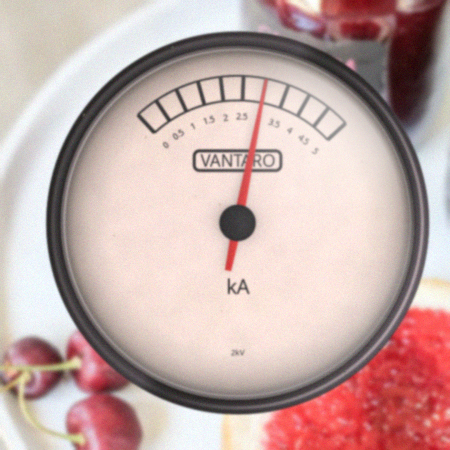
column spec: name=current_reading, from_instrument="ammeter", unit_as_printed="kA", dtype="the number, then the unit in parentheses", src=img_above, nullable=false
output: 3 (kA)
